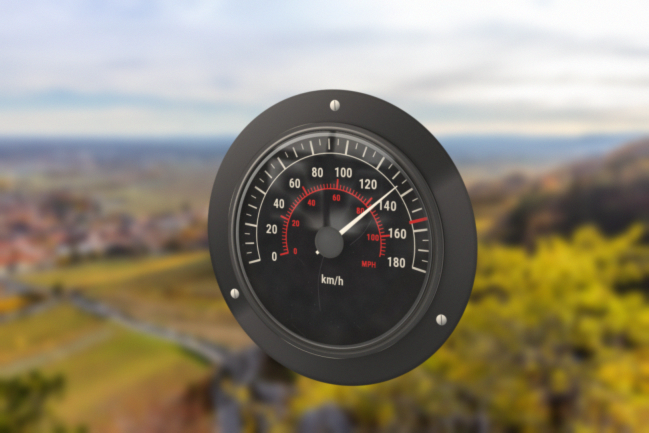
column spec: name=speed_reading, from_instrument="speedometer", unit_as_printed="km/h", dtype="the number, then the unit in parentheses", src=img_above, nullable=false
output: 135 (km/h)
